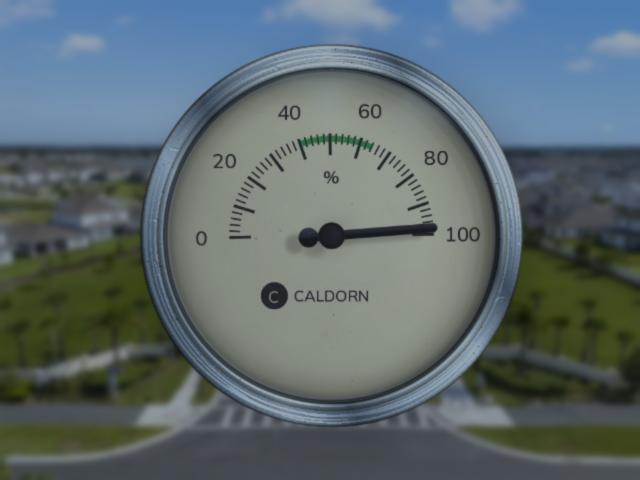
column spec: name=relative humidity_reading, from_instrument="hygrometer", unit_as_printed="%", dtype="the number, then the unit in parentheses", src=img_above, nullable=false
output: 98 (%)
